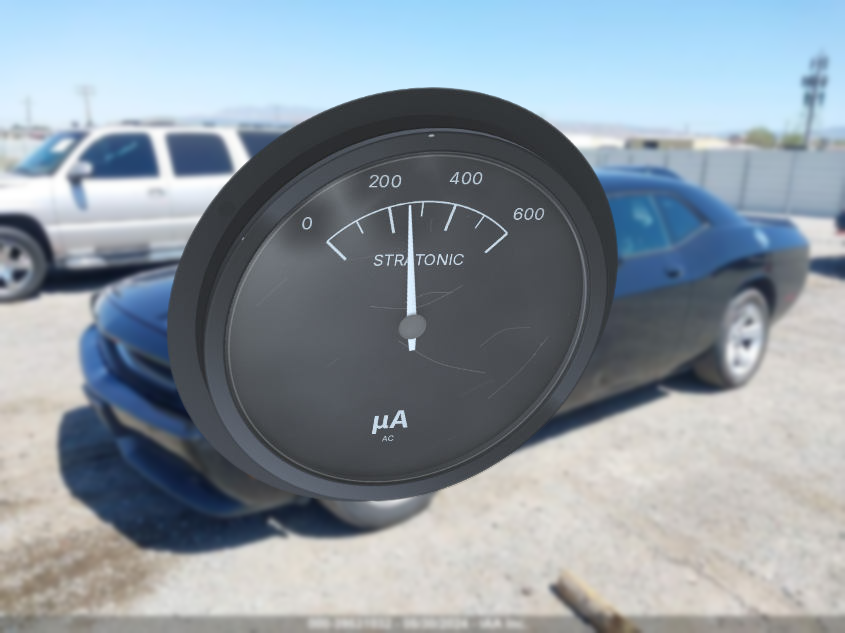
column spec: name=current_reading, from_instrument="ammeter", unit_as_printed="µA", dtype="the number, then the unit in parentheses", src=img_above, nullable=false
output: 250 (µA)
